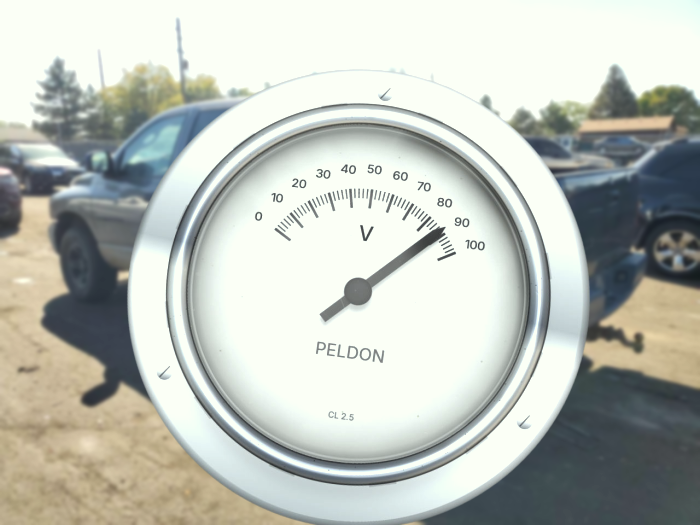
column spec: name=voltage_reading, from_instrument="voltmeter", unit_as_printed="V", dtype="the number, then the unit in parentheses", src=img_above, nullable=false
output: 88 (V)
